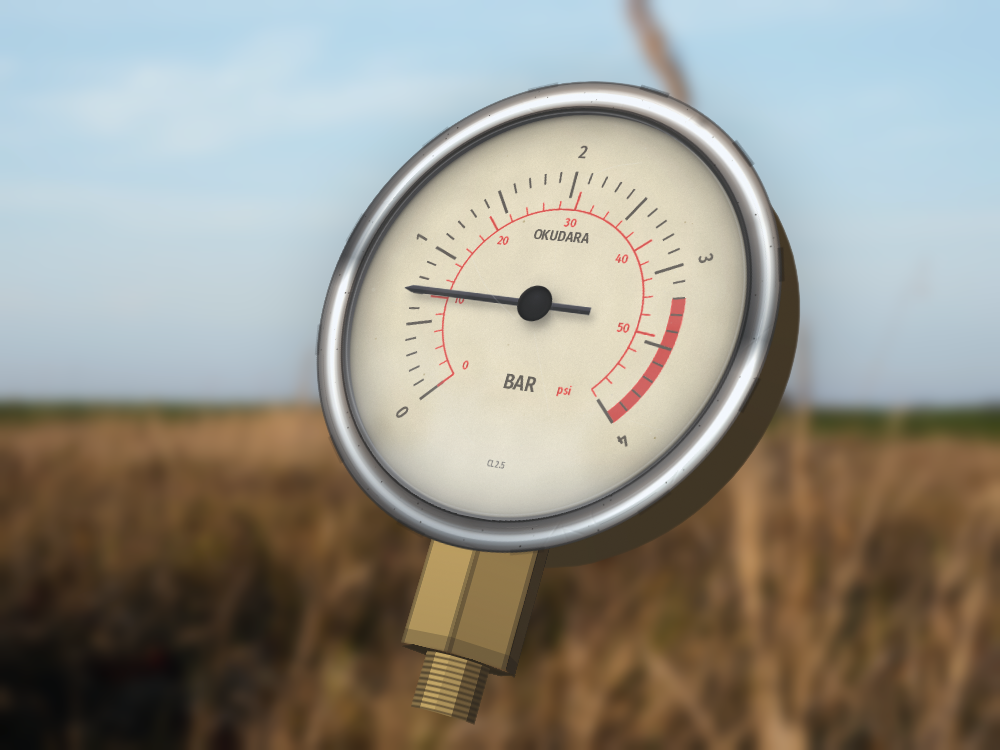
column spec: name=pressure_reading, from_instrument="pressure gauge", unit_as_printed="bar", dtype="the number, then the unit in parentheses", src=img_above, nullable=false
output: 0.7 (bar)
